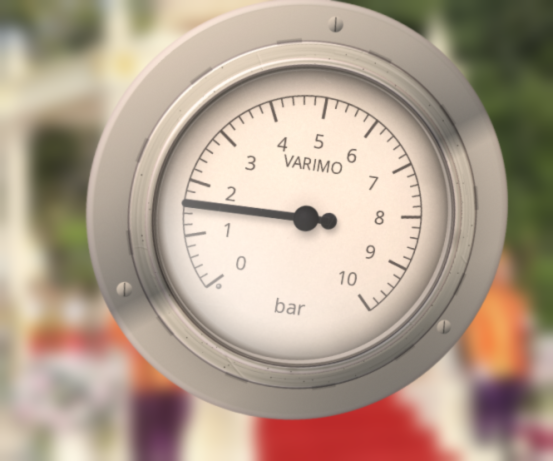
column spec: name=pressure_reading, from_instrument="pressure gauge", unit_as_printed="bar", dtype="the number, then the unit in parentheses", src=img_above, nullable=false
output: 1.6 (bar)
